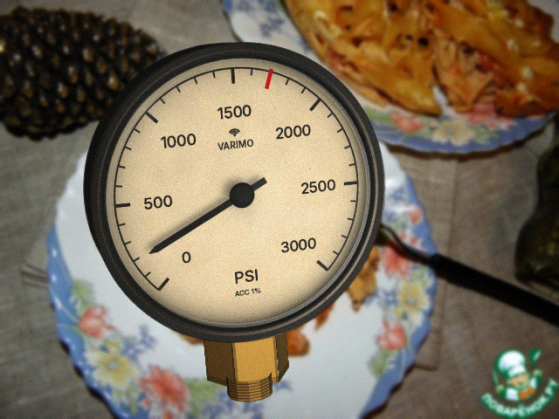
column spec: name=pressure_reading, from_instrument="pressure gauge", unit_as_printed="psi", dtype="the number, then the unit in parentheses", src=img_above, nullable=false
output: 200 (psi)
